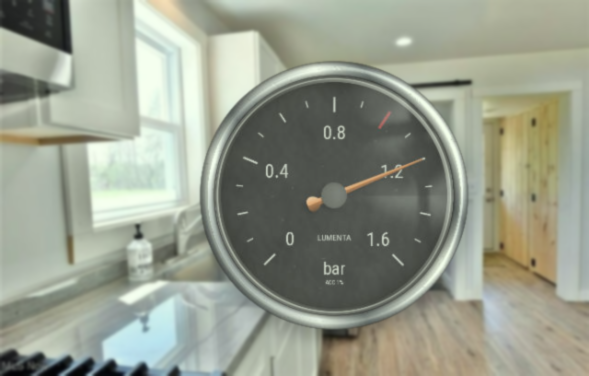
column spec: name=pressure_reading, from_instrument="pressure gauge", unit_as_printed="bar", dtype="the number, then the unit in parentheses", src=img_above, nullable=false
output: 1.2 (bar)
